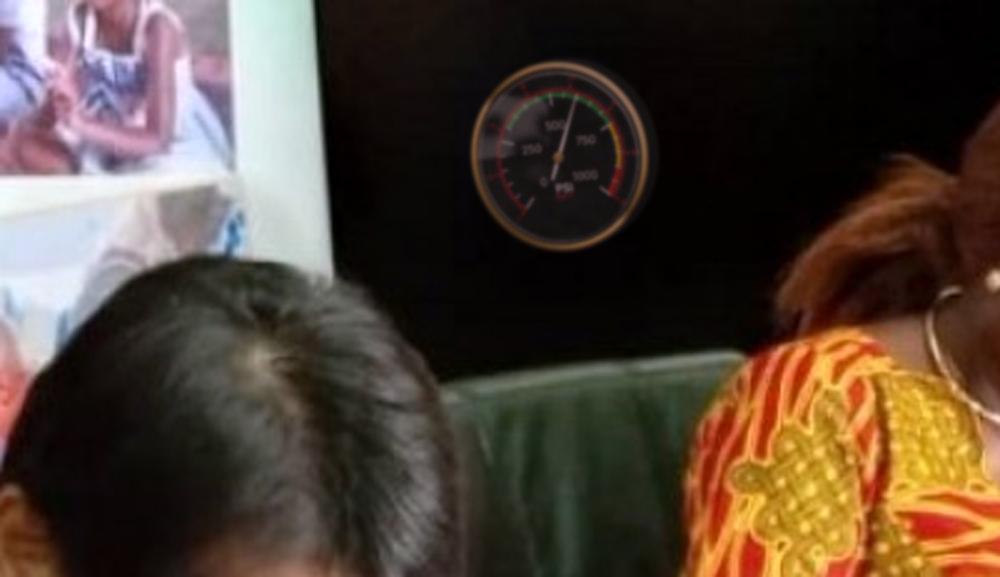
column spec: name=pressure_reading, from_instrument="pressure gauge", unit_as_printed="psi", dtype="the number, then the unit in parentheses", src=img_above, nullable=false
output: 600 (psi)
